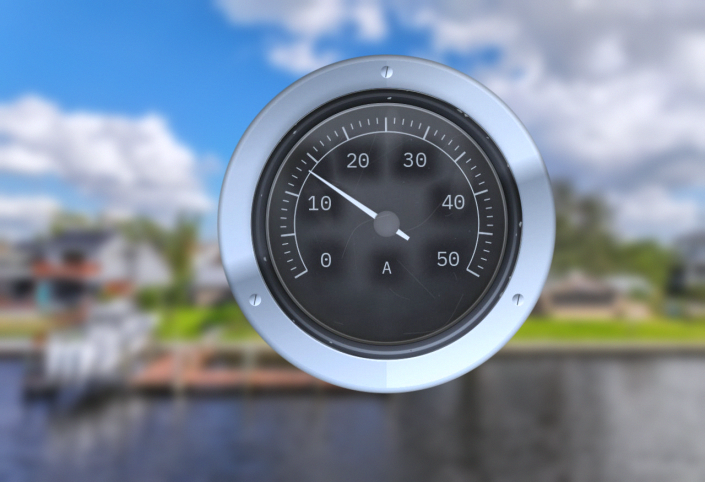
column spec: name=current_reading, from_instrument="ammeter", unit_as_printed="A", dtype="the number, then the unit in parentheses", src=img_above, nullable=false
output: 13.5 (A)
